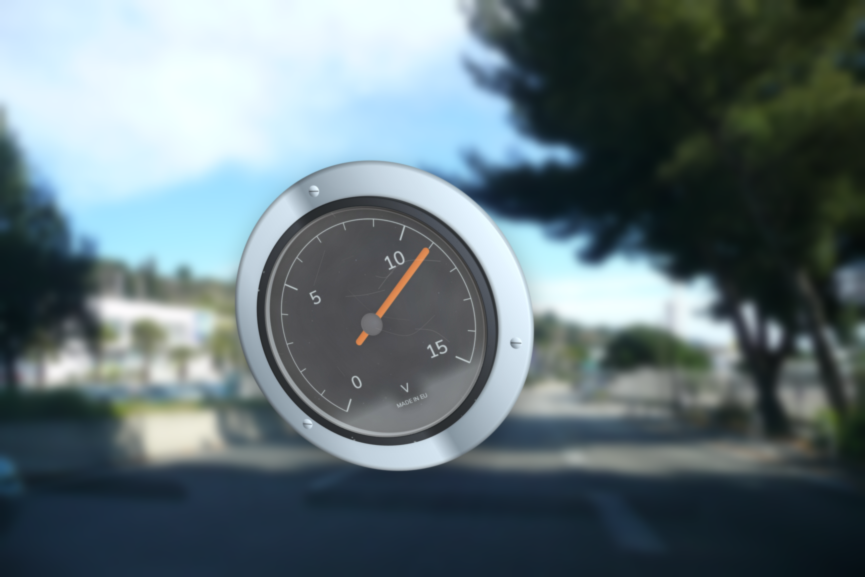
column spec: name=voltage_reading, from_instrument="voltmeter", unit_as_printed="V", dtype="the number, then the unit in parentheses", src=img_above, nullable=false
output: 11 (V)
